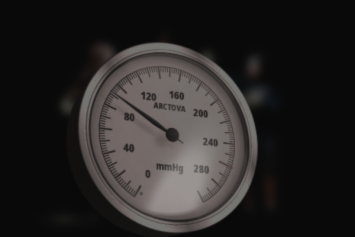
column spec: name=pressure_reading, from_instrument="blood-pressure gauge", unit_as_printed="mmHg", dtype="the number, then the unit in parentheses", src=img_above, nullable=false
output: 90 (mmHg)
